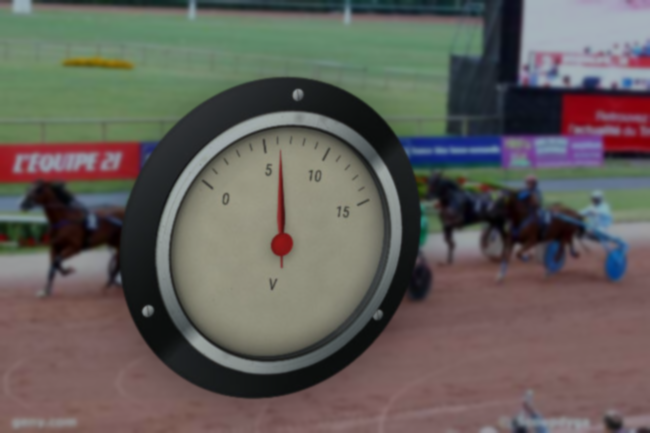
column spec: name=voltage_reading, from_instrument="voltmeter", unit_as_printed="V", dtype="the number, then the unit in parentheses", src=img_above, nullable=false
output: 6 (V)
